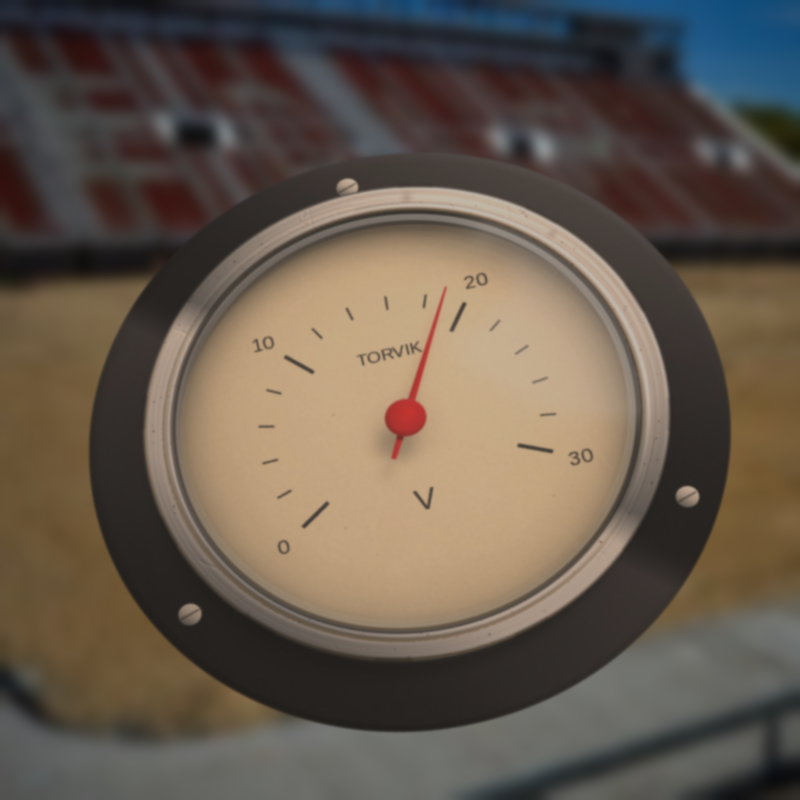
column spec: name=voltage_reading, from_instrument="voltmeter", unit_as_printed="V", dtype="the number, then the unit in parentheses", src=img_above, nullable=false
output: 19 (V)
